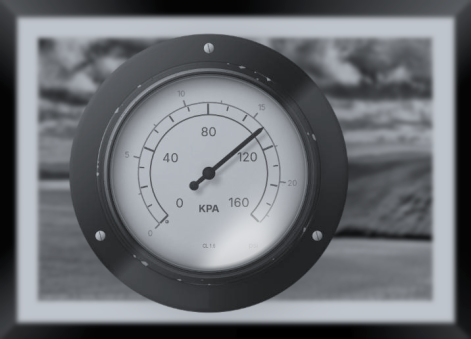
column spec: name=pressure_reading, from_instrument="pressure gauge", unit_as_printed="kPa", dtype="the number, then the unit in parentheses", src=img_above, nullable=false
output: 110 (kPa)
